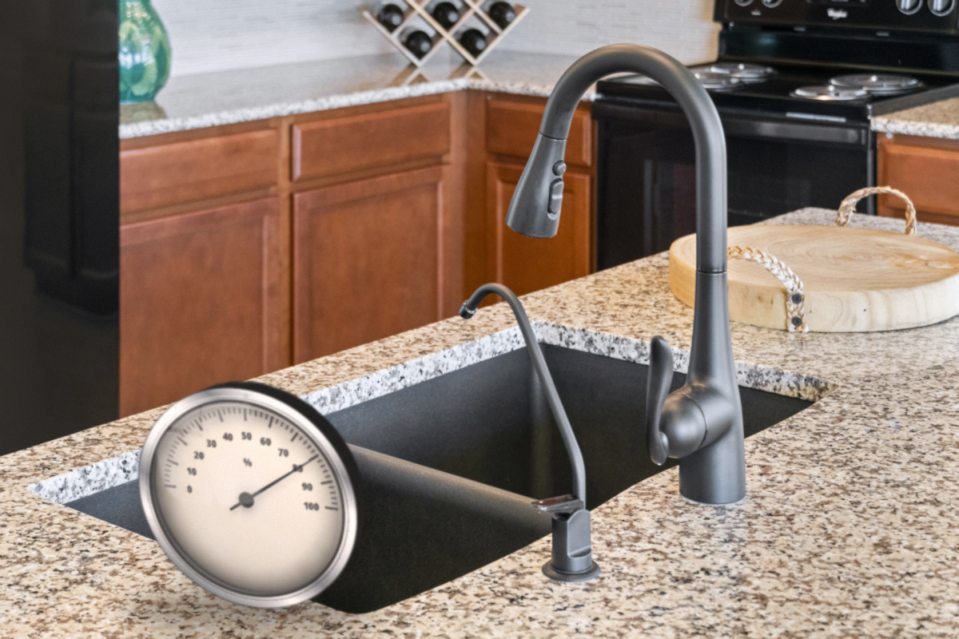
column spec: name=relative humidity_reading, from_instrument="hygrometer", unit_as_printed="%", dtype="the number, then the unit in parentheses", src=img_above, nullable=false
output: 80 (%)
